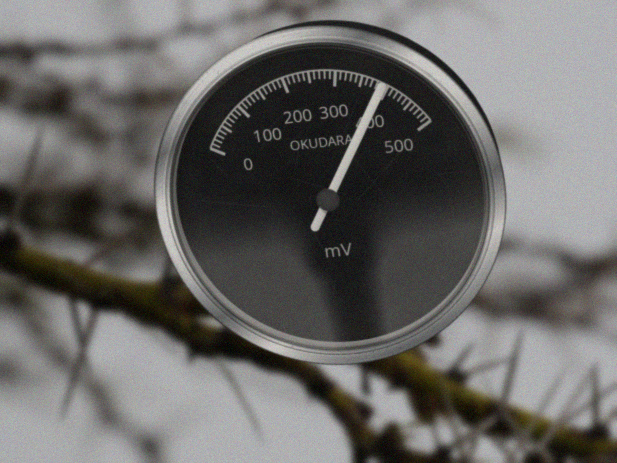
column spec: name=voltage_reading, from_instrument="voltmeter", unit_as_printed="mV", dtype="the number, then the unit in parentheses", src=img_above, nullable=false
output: 390 (mV)
